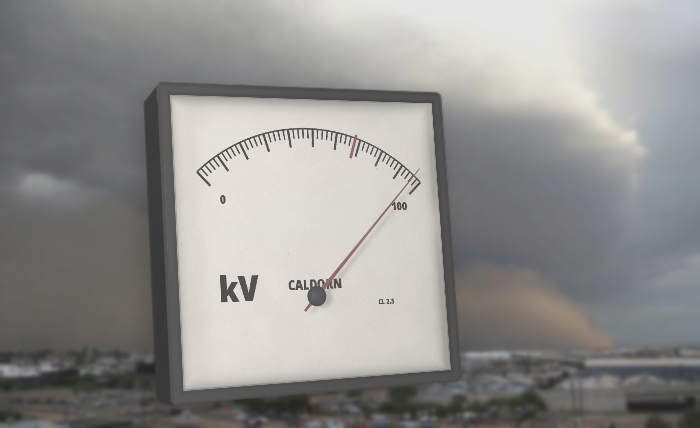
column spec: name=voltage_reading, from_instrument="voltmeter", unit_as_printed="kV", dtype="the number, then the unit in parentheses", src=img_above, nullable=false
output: 96 (kV)
